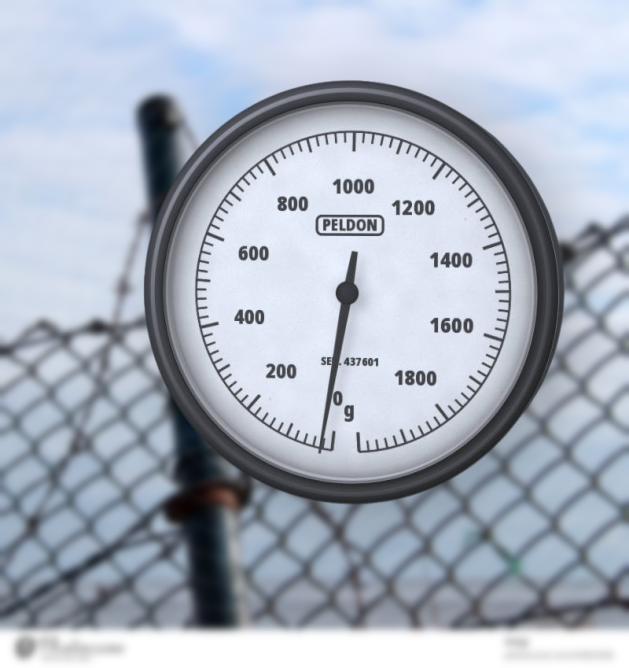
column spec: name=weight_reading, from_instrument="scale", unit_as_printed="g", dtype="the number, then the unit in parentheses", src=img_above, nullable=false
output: 20 (g)
